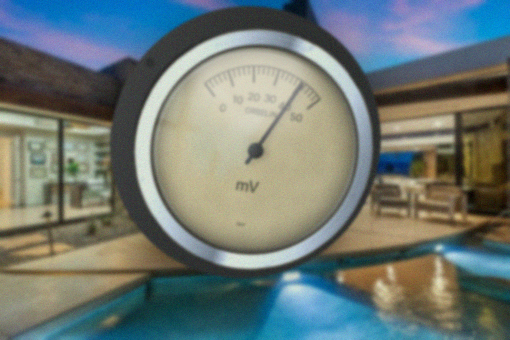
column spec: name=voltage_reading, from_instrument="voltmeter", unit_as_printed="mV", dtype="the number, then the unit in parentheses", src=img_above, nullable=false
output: 40 (mV)
